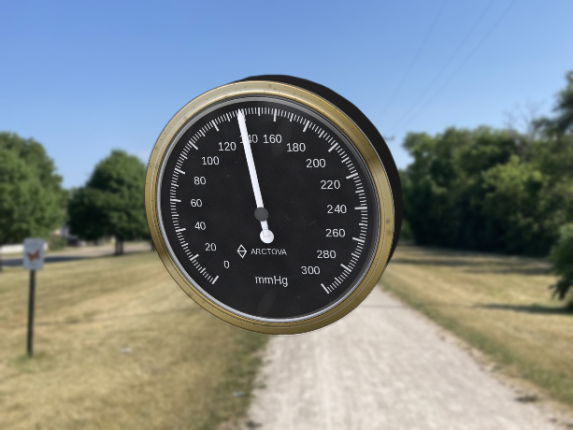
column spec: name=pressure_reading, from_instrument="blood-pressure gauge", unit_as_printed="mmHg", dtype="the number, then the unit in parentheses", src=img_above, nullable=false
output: 140 (mmHg)
